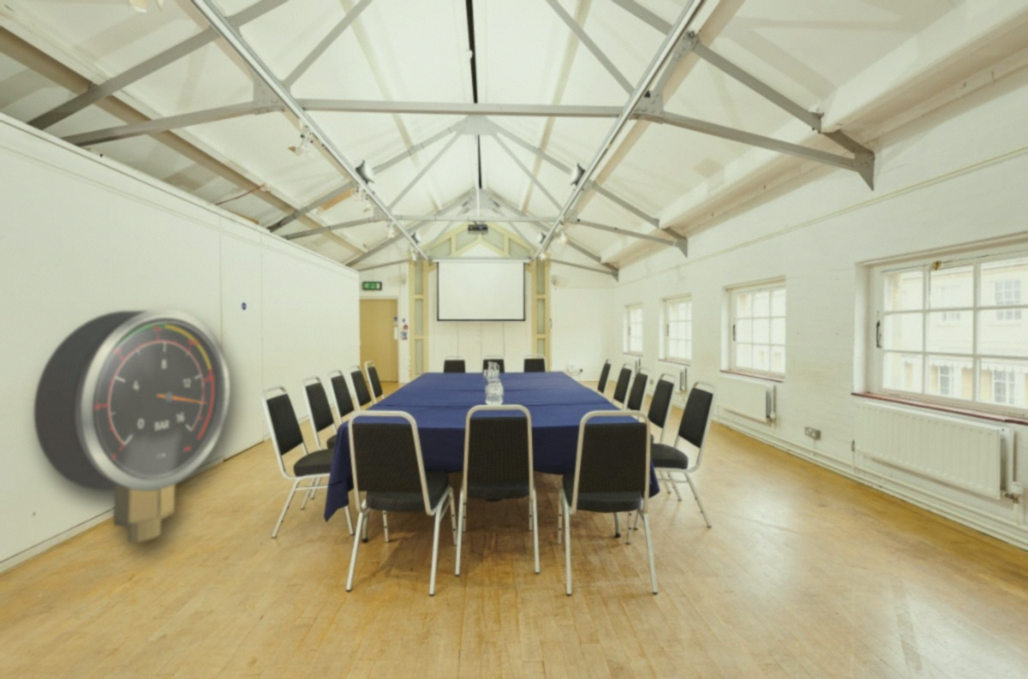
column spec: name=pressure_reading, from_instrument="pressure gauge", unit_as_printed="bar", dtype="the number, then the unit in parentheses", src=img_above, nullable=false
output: 14 (bar)
